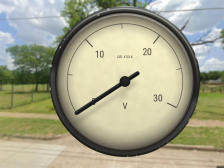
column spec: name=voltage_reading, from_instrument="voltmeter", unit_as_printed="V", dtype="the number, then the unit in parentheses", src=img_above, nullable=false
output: 0 (V)
